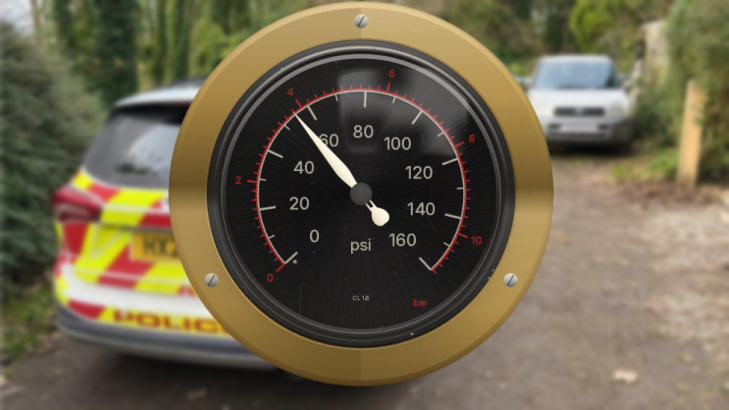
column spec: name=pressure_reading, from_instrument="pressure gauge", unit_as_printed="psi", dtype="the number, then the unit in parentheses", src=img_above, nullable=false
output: 55 (psi)
